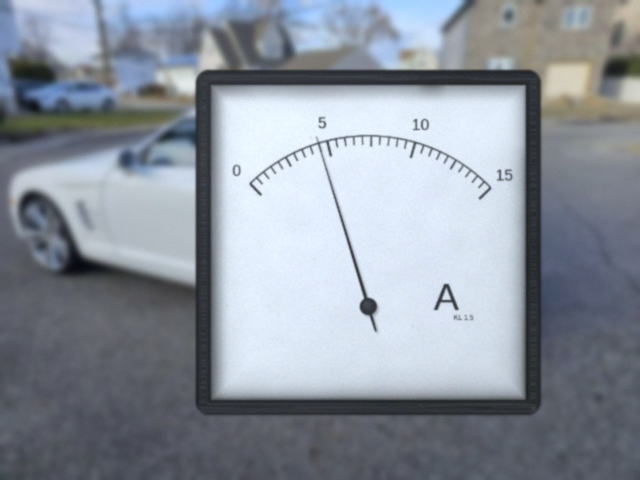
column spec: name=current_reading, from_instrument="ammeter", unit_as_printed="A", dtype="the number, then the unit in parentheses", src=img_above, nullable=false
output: 4.5 (A)
